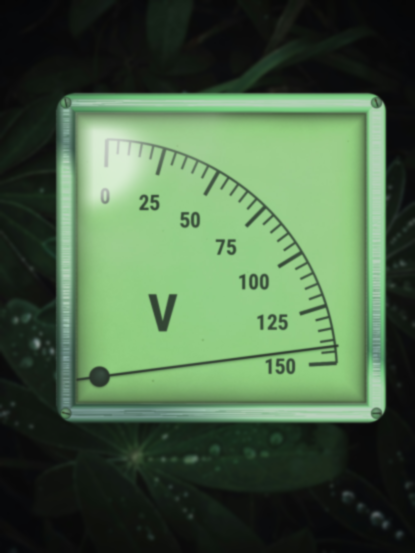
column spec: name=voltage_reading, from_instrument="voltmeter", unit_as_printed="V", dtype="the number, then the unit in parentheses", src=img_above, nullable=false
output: 142.5 (V)
